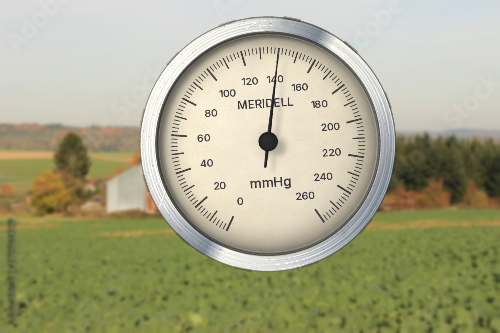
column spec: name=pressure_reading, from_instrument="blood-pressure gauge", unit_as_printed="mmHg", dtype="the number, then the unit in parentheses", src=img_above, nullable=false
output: 140 (mmHg)
